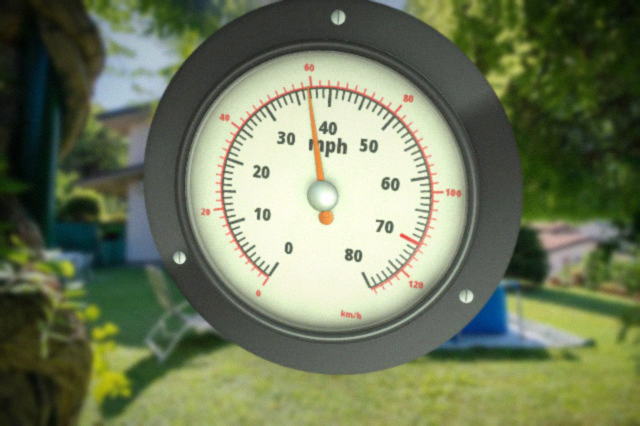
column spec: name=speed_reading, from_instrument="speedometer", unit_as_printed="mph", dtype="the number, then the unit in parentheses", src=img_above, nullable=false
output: 37 (mph)
